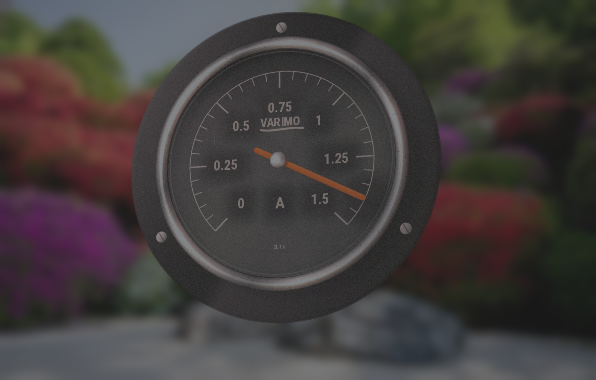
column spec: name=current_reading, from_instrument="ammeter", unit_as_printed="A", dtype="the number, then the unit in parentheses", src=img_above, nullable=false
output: 1.4 (A)
